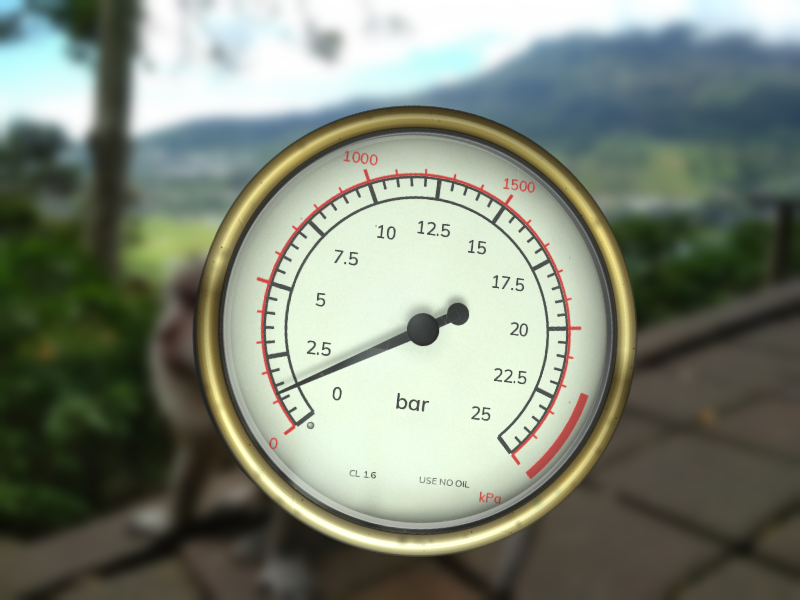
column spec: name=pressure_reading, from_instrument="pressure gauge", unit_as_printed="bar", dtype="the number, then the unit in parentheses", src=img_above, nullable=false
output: 1.25 (bar)
